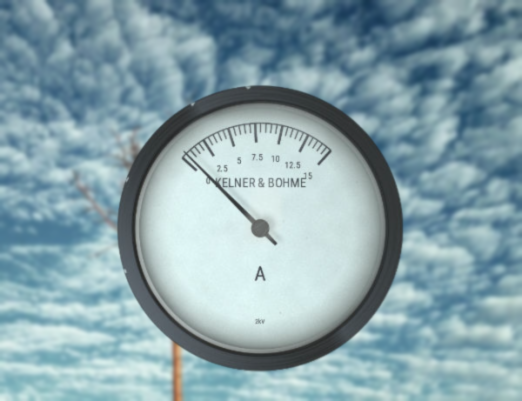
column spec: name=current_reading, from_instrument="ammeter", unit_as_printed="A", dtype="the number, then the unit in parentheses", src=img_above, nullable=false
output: 0.5 (A)
